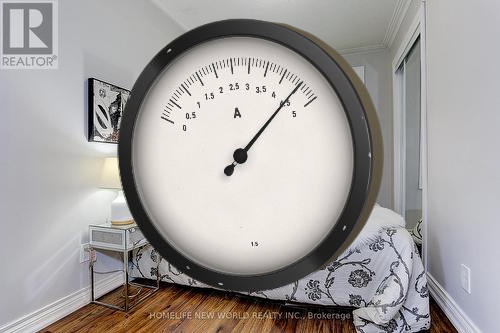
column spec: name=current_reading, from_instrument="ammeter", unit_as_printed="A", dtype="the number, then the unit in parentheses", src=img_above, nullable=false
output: 4.5 (A)
